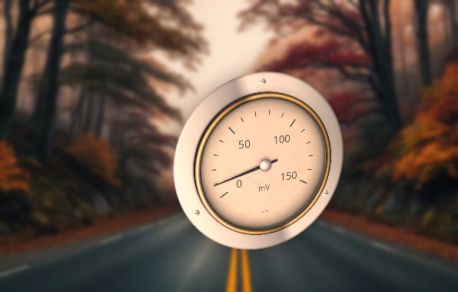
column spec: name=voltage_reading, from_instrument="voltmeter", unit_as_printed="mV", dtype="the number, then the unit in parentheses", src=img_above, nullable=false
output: 10 (mV)
